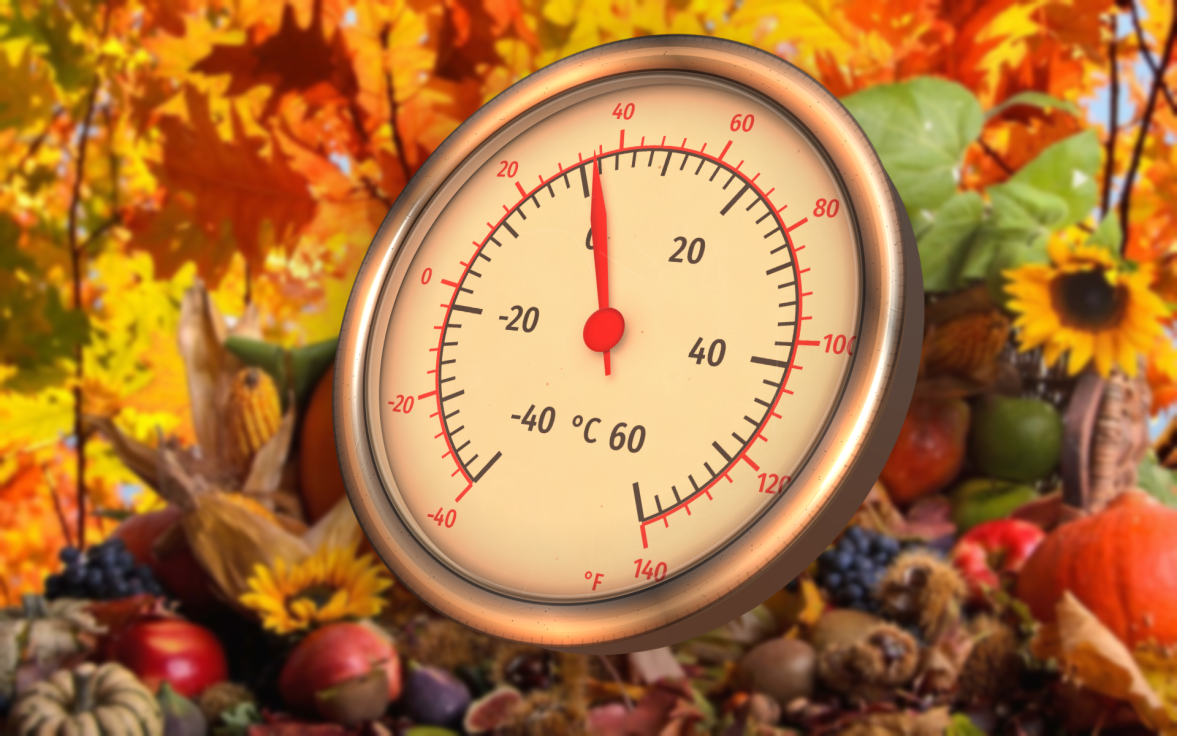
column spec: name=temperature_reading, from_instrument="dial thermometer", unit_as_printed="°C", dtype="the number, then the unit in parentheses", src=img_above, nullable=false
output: 2 (°C)
